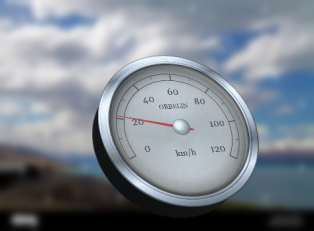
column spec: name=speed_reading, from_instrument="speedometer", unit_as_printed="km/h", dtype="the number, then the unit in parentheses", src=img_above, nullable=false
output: 20 (km/h)
